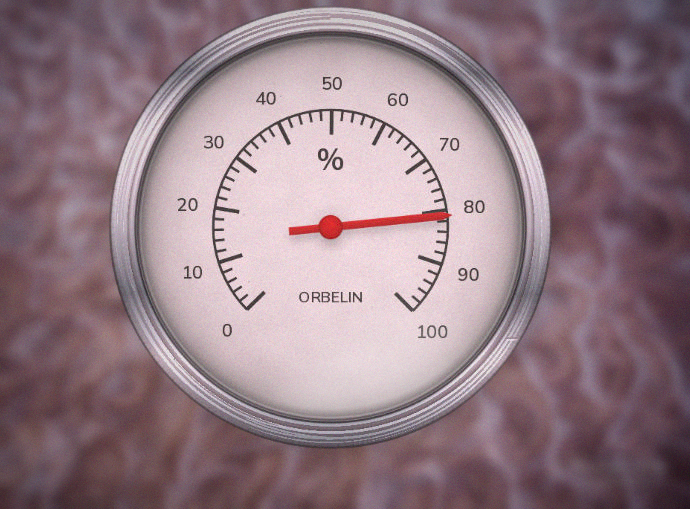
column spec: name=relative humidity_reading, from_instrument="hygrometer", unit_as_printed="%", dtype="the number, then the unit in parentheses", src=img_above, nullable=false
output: 81 (%)
